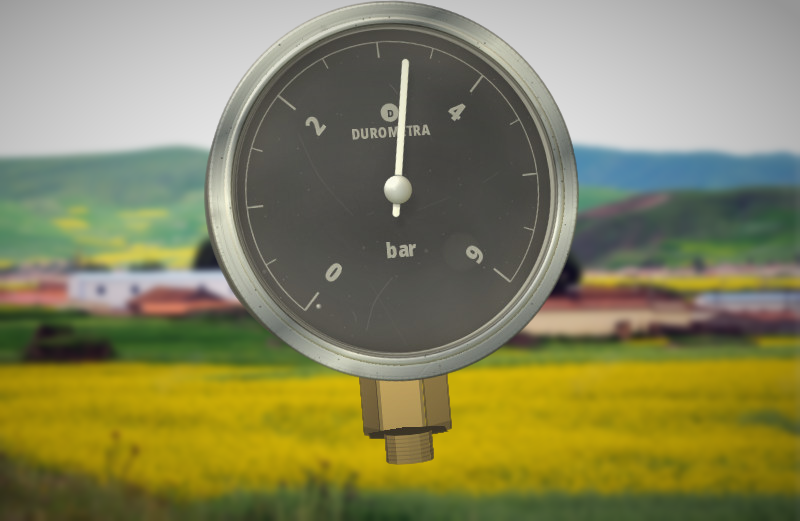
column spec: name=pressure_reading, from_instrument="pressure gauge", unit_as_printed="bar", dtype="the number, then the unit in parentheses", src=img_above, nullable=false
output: 3.25 (bar)
